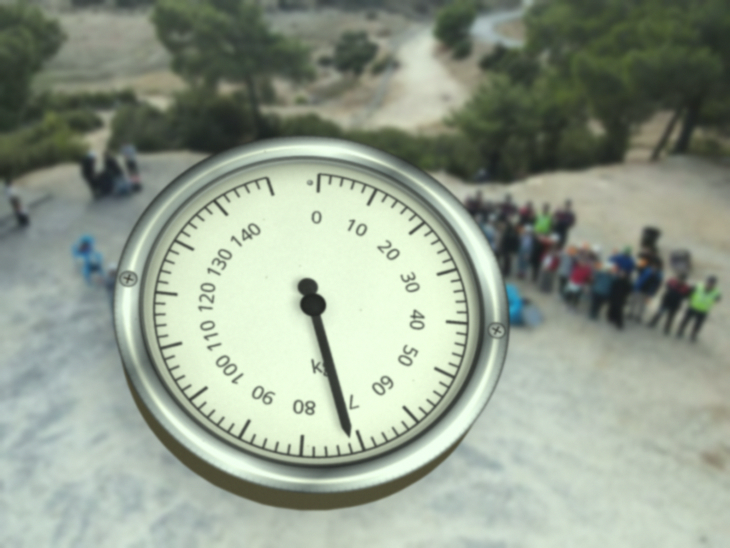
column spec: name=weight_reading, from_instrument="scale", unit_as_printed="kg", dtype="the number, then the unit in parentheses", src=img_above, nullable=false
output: 72 (kg)
